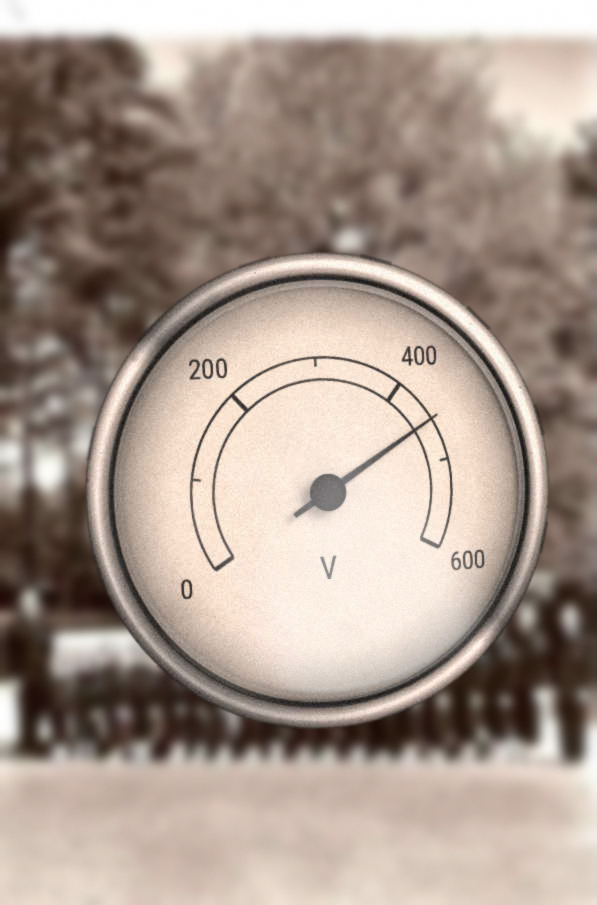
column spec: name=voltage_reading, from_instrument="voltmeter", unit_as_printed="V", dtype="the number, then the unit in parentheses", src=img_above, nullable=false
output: 450 (V)
